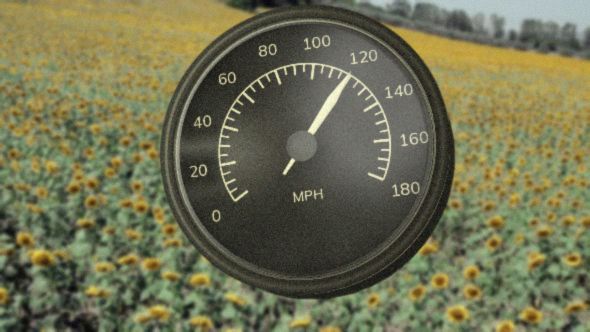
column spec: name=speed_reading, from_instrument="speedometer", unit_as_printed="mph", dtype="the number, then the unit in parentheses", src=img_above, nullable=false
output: 120 (mph)
